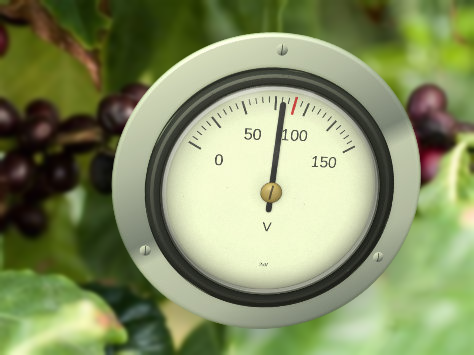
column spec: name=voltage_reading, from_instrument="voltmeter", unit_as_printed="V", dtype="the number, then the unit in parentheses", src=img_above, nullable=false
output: 80 (V)
